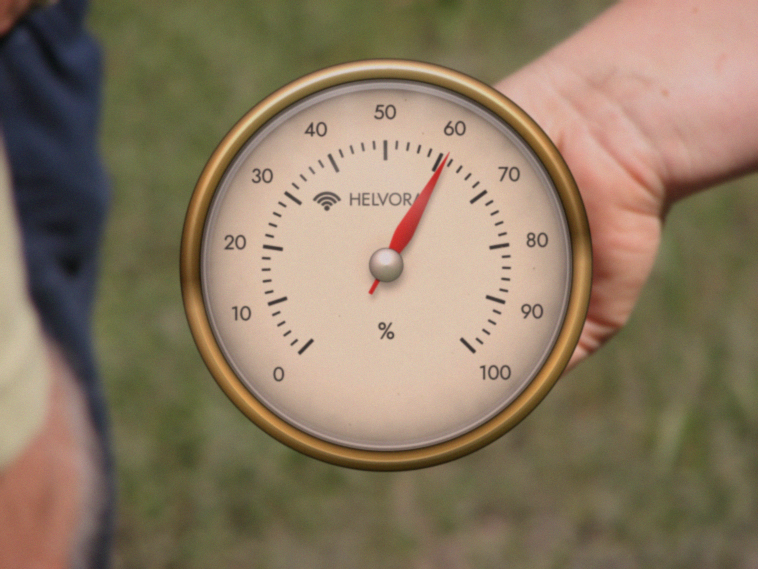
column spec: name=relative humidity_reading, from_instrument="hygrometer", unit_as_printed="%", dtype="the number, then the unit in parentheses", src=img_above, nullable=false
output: 61 (%)
